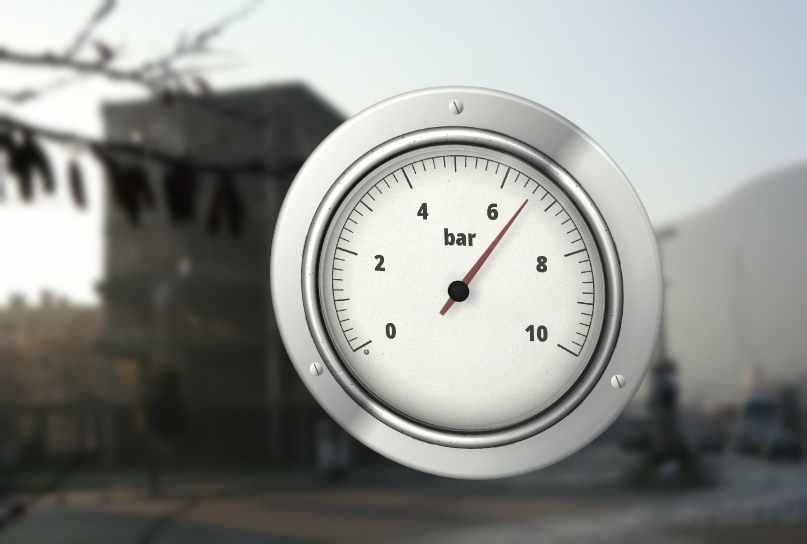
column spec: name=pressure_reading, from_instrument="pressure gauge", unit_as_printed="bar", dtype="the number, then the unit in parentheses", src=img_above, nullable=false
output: 6.6 (bar)
